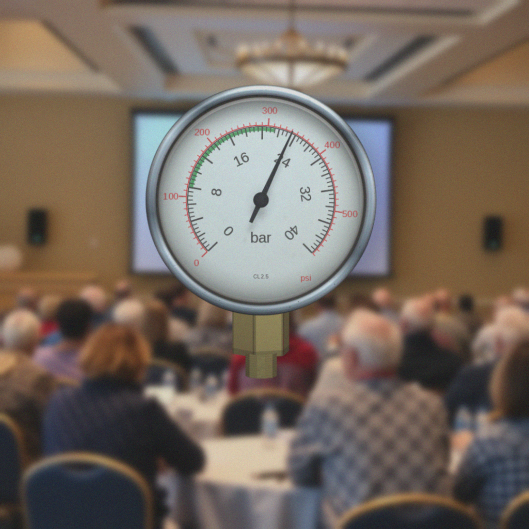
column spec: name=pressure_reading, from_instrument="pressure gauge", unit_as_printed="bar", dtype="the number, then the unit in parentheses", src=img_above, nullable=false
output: 23.5 (bar)
